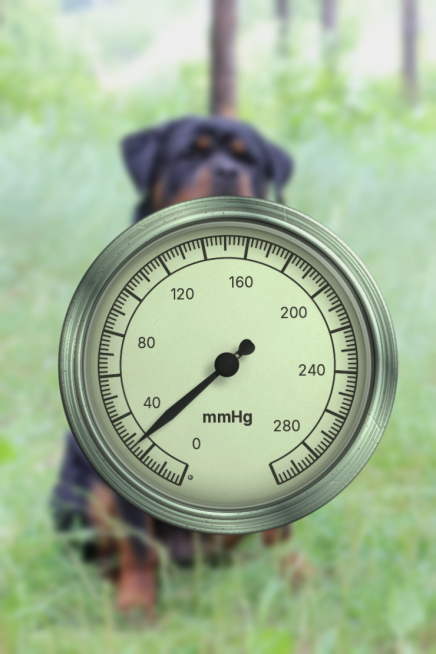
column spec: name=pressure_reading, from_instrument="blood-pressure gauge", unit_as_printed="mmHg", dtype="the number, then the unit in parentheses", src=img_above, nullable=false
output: 26 (mmHg)
